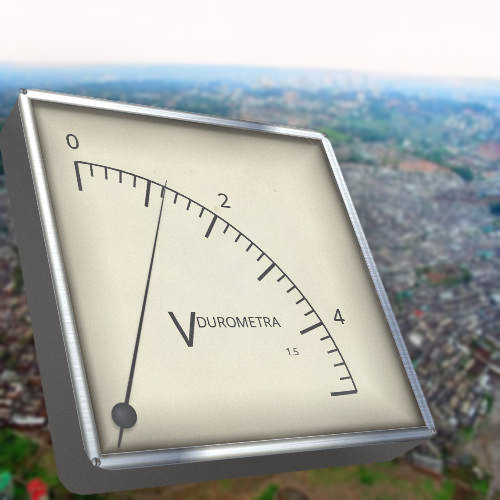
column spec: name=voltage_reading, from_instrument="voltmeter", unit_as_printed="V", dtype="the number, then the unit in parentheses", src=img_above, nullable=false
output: 1.2 (V)
